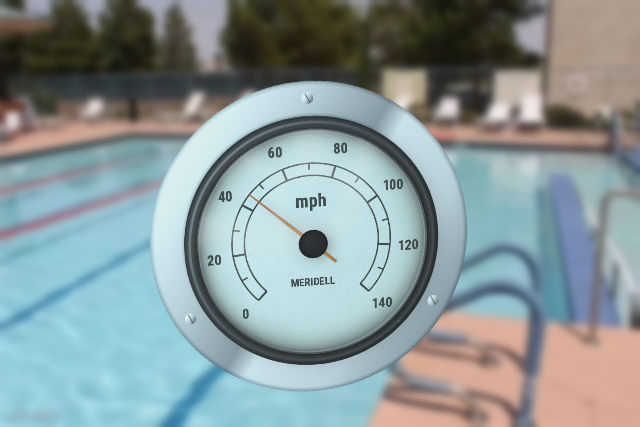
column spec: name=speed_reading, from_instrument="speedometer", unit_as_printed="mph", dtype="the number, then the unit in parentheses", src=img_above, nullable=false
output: 45 (mph)
